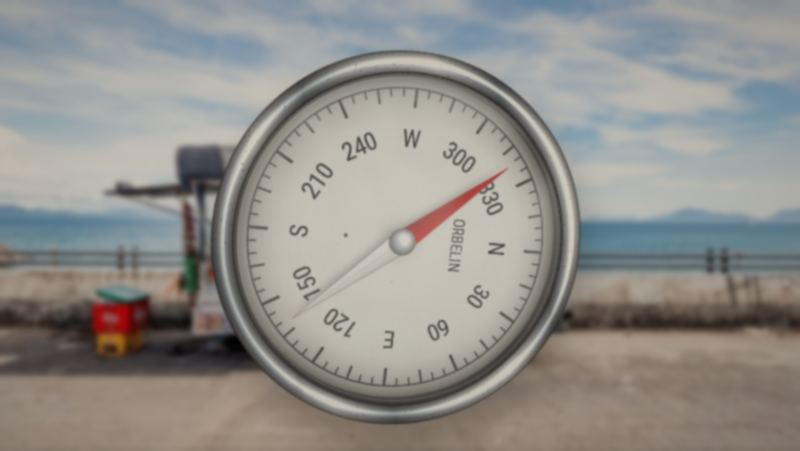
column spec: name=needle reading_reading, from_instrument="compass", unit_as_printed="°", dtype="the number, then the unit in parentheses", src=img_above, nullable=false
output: 320 (°)
